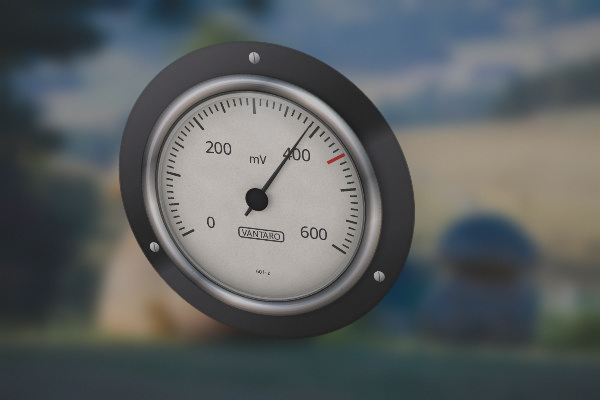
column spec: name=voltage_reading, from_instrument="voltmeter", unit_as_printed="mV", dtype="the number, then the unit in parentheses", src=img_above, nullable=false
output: 390 (mV)
